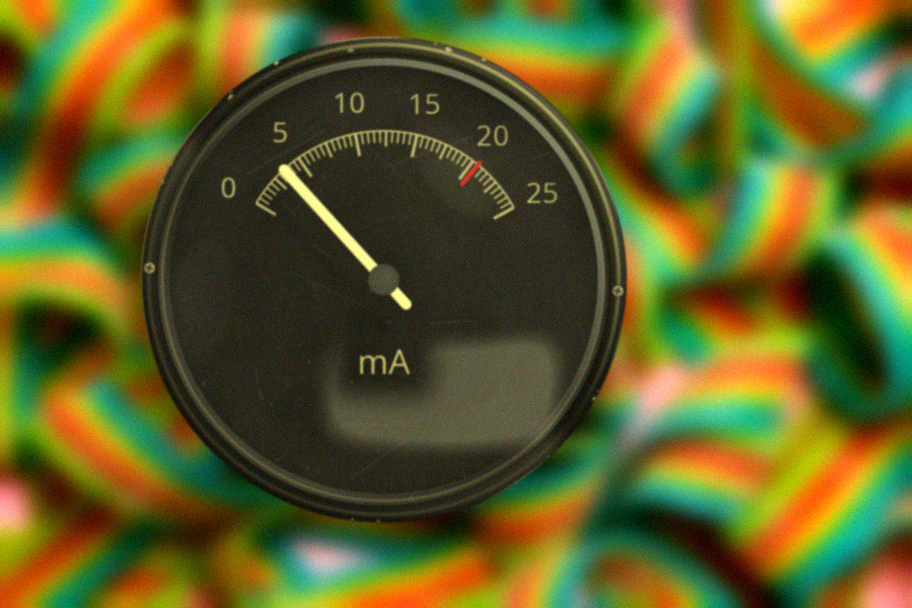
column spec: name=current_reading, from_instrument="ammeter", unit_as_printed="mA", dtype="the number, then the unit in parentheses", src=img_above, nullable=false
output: 3.5 (mA)
